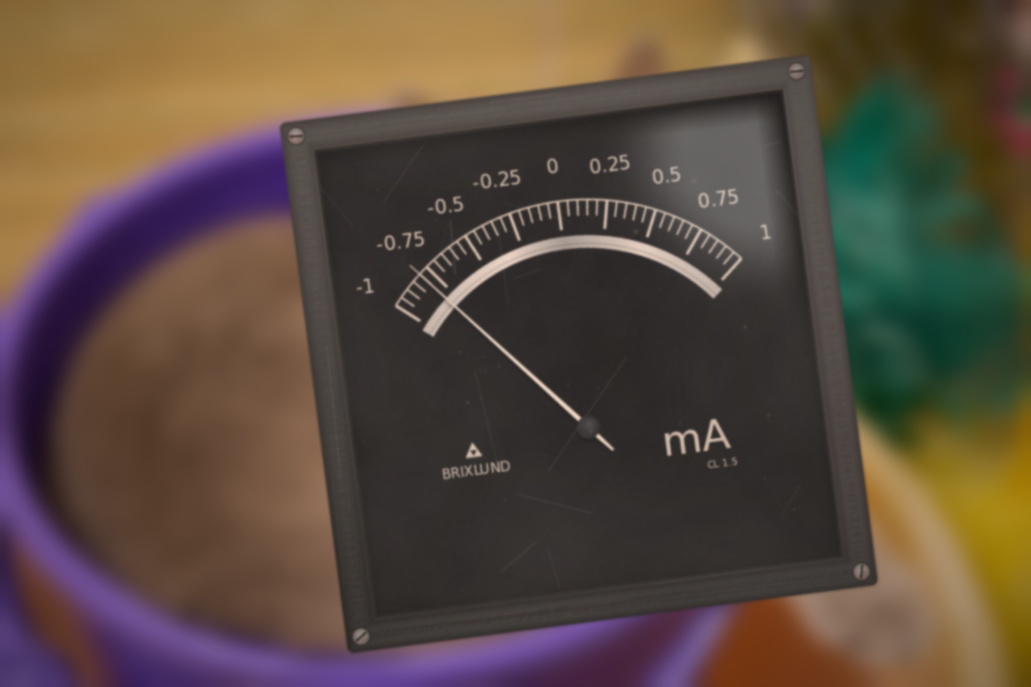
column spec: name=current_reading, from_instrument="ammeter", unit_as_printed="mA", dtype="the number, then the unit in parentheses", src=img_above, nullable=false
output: -0.8 (mA)
